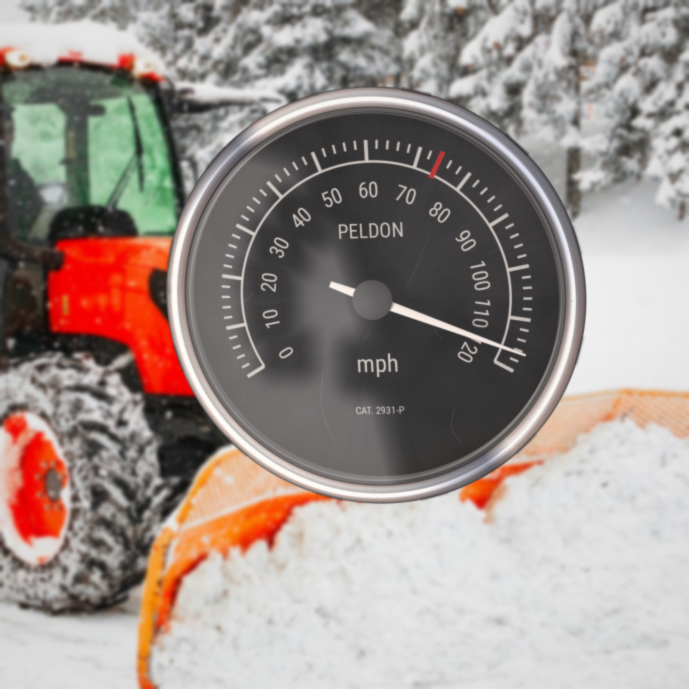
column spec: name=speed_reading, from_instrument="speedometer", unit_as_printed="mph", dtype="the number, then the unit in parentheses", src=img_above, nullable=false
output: 116 (mph)
